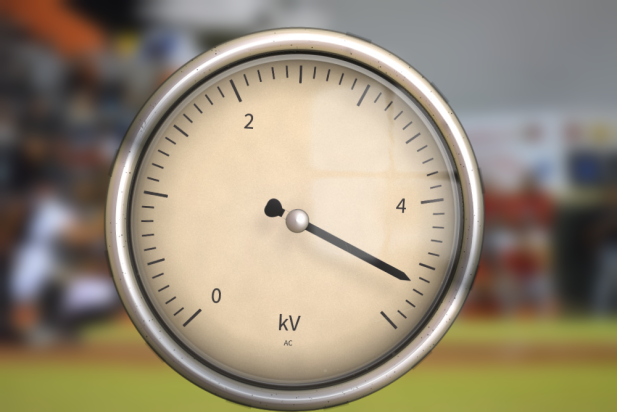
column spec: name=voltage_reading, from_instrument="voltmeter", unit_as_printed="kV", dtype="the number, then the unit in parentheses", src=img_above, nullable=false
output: 4.65 (kV)
